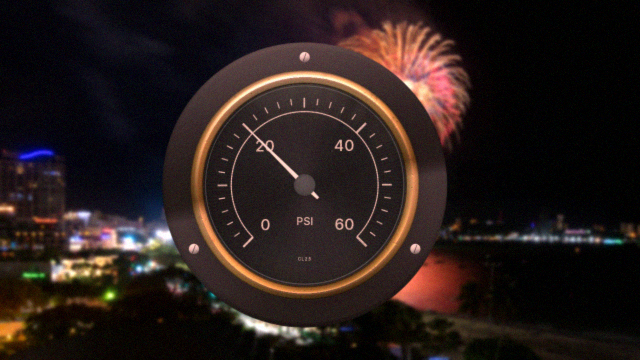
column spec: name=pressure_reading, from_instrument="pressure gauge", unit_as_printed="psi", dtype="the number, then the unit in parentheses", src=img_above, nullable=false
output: 20 (psi)
